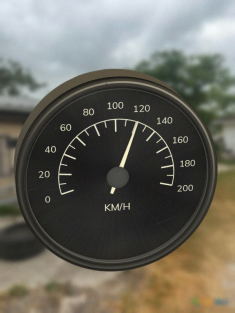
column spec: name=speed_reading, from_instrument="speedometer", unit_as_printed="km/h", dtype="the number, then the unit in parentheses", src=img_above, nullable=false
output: 120 (km/h)
